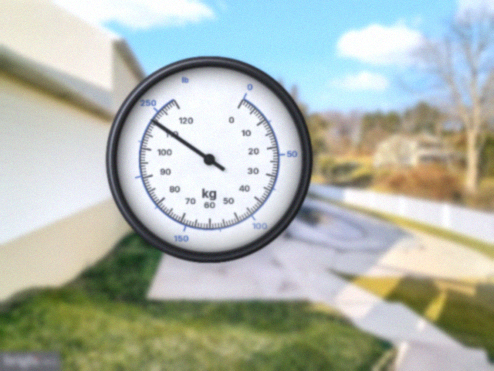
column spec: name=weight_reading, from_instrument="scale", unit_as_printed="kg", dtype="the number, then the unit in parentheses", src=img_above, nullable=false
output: 110 (kg)
